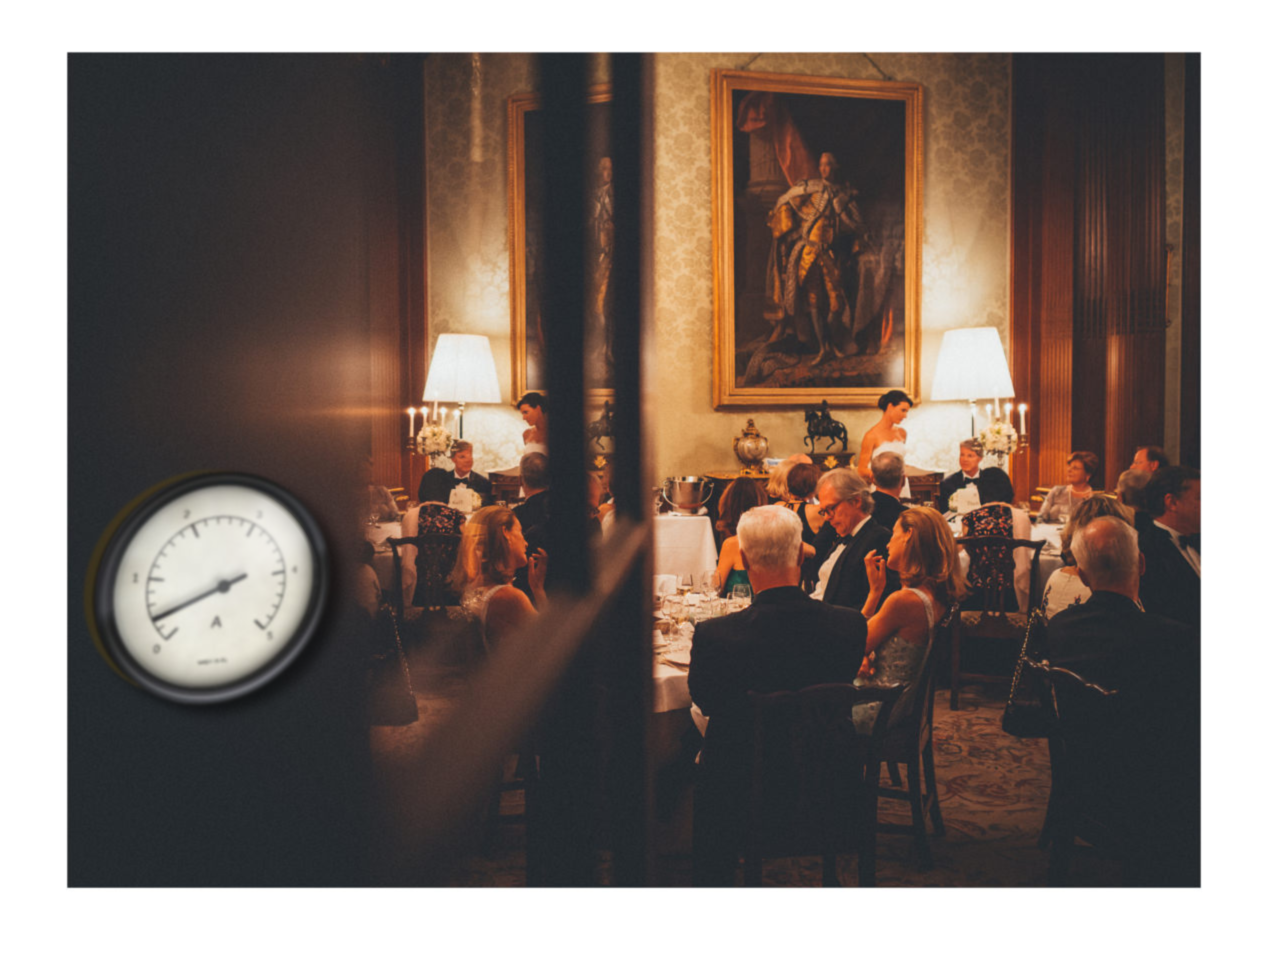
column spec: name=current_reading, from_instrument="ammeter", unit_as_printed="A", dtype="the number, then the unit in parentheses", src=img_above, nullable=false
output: 0.4 (A)
